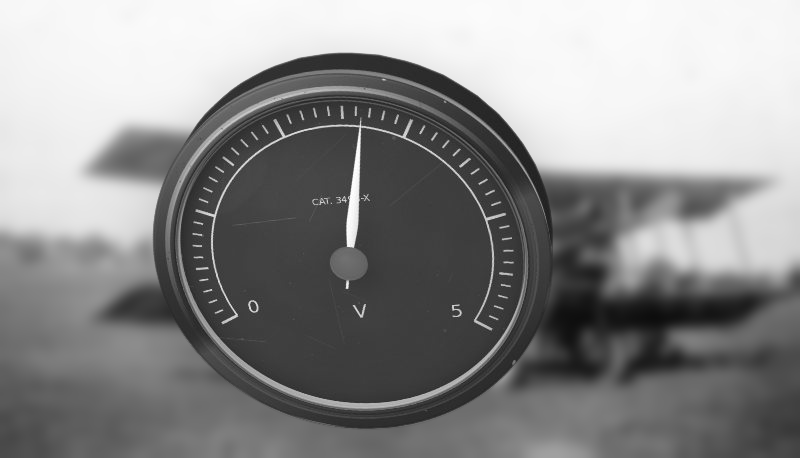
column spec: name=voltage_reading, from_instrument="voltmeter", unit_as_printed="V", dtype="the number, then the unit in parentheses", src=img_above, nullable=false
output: 2.65 (V)
